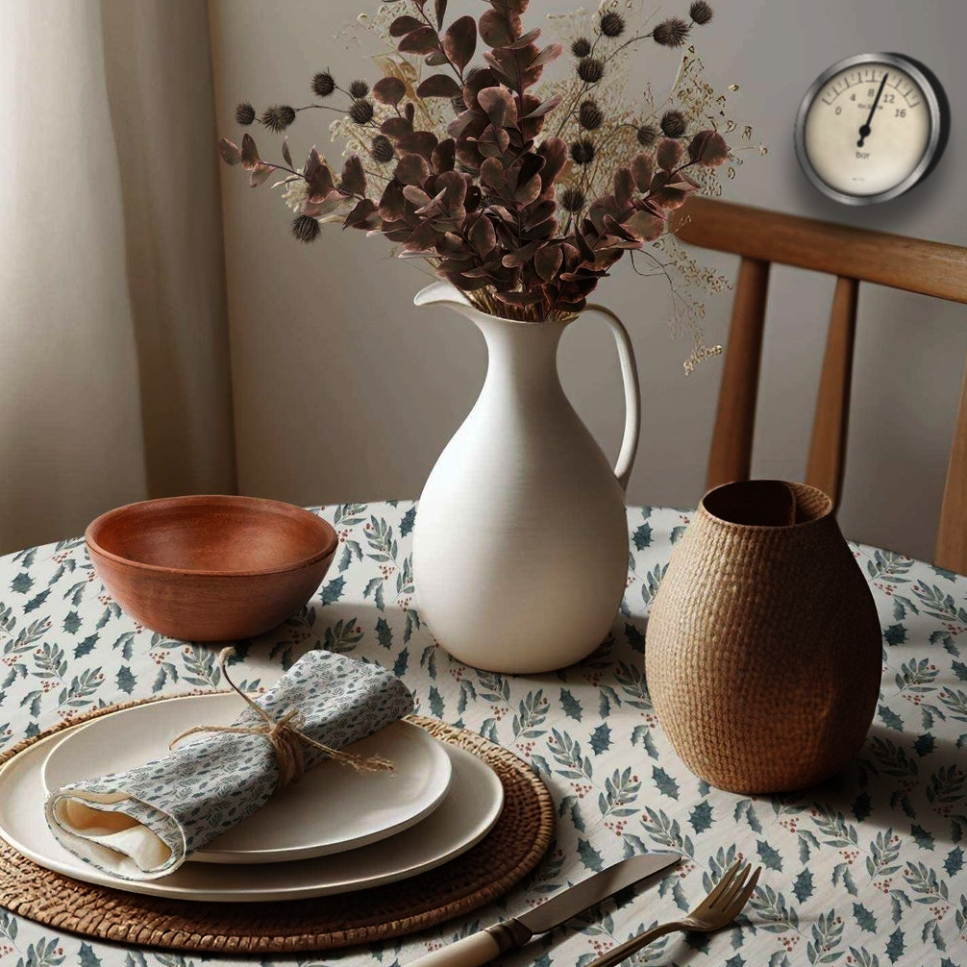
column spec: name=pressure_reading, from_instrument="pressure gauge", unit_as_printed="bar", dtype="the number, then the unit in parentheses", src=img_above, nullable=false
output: 10 (bar)
